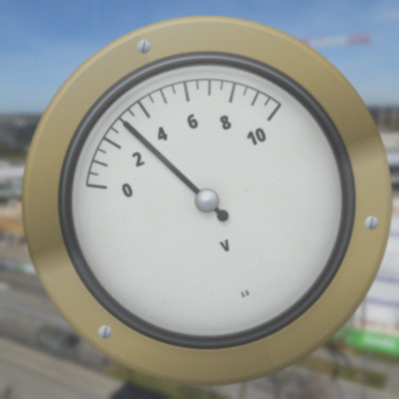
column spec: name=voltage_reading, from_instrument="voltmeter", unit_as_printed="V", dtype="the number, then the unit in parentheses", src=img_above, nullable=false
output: 3 (V)
